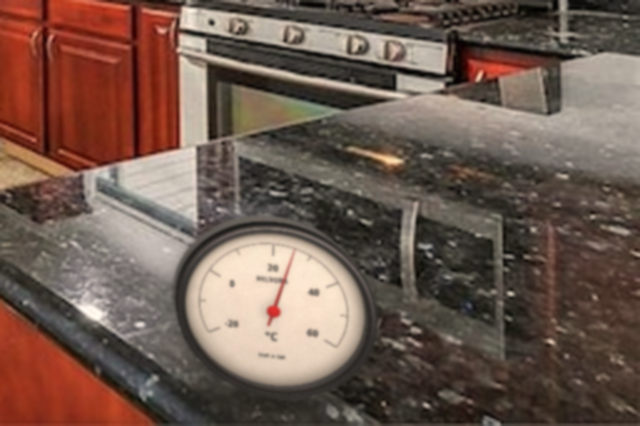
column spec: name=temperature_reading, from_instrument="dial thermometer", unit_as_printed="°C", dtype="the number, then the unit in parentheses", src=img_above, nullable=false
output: 25 (°C)
